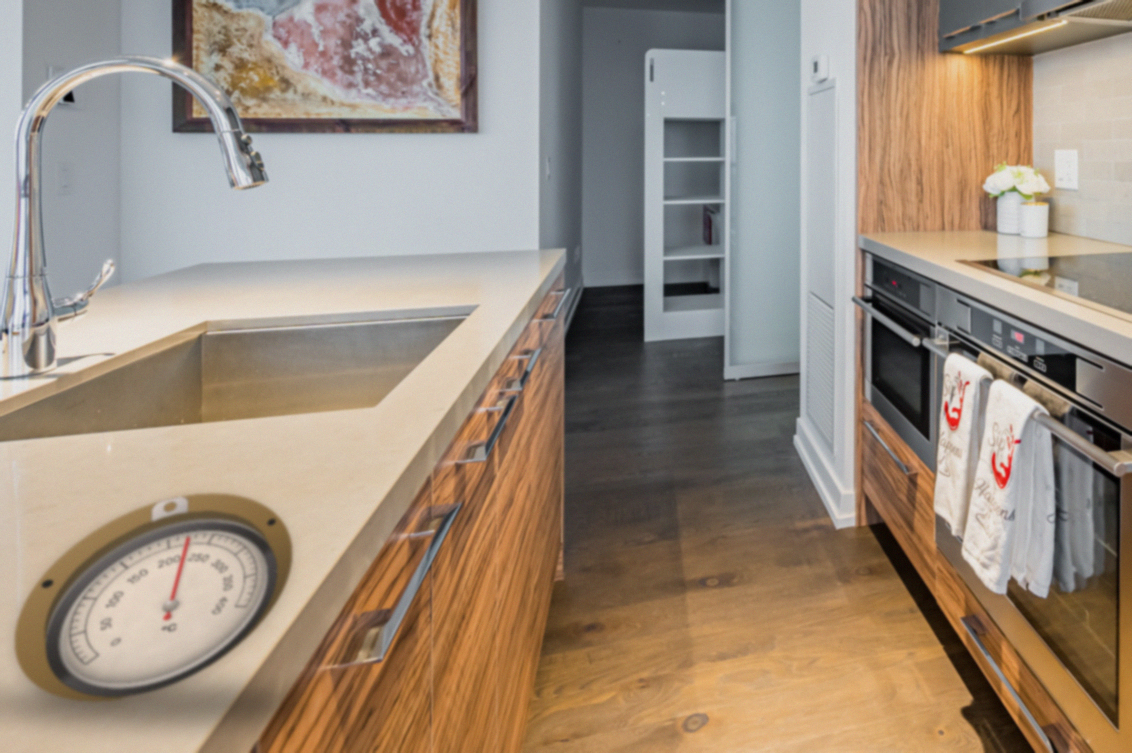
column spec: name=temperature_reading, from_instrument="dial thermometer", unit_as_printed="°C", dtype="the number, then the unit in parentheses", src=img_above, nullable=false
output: 220 (°C)
